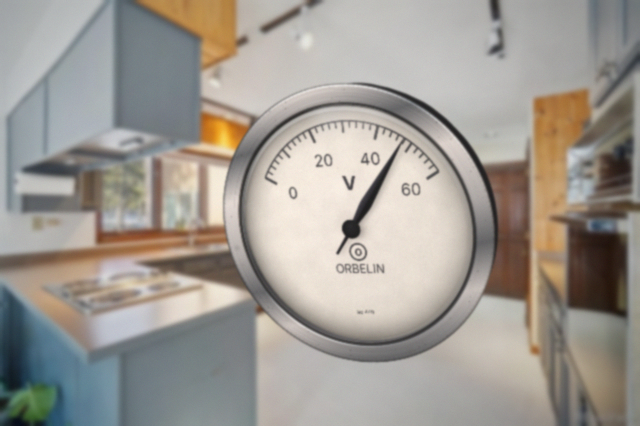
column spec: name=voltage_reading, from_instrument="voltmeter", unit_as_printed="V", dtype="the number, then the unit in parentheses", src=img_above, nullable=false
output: 48 (V)
